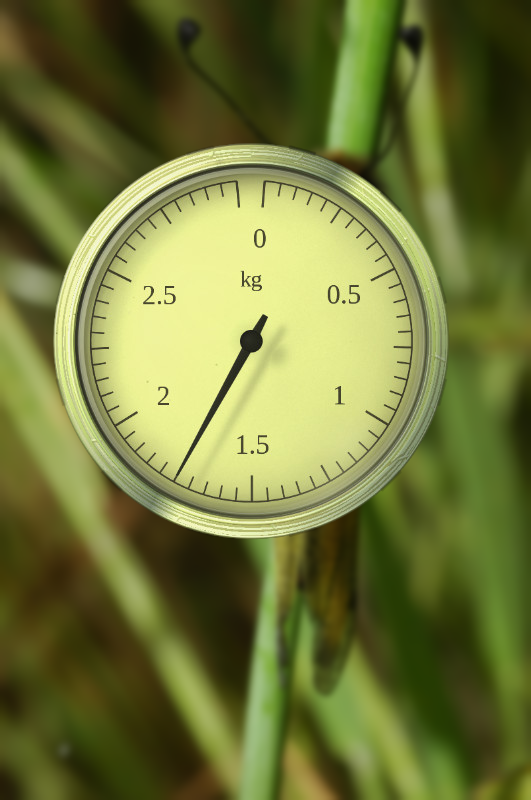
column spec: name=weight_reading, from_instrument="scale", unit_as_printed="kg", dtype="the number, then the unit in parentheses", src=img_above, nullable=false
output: 1.75 (kg)
